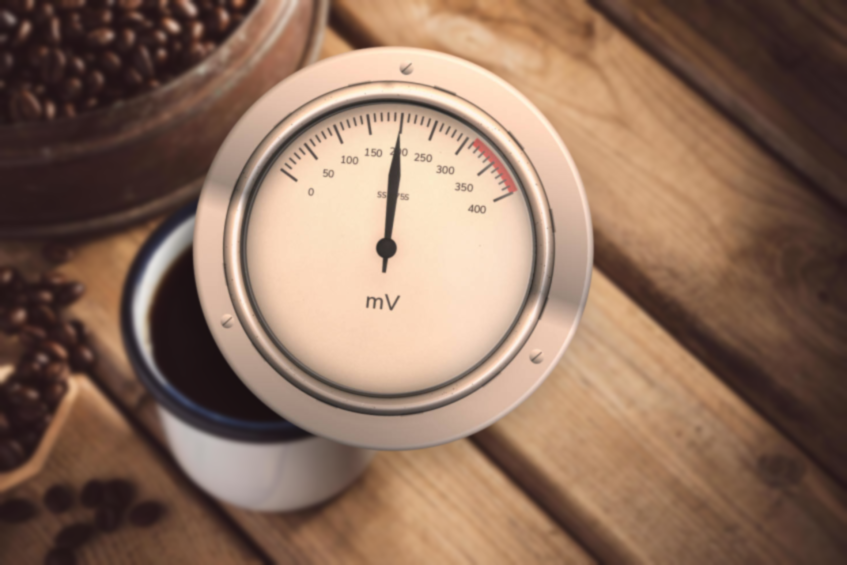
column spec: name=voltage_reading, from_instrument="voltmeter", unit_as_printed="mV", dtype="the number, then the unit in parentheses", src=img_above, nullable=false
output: 200 (mV)
